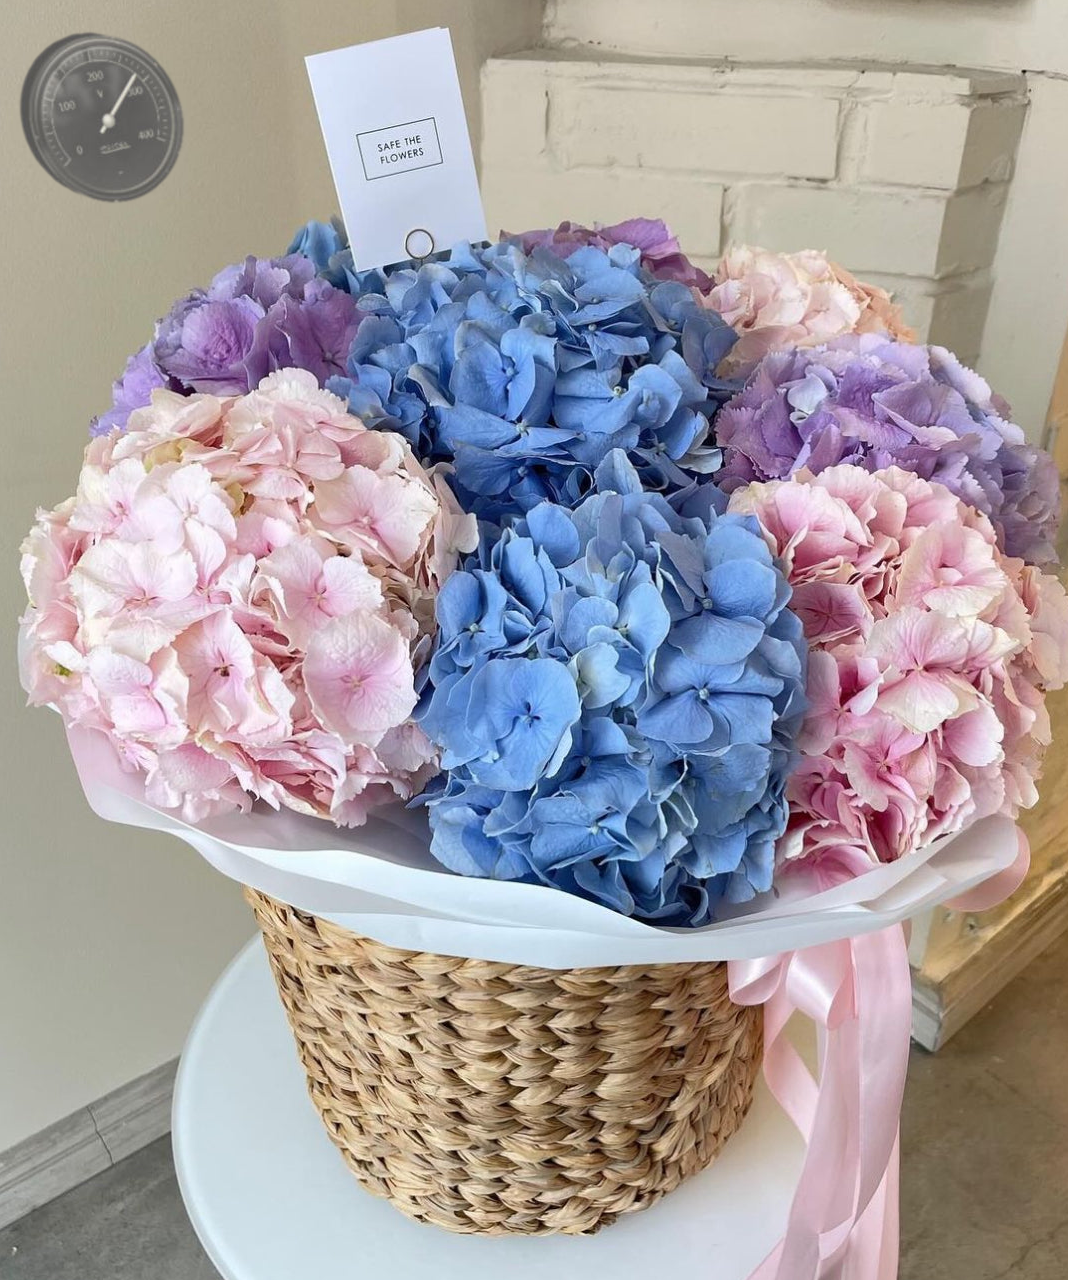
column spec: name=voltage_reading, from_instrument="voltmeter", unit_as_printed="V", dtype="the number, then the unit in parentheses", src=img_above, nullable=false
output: 280 (V)
